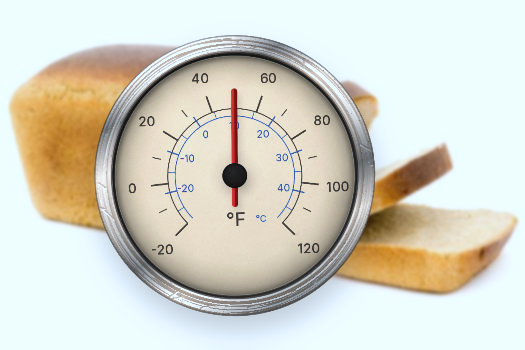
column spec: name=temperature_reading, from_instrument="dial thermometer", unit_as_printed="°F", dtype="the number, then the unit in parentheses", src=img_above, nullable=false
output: 50 (°F)
